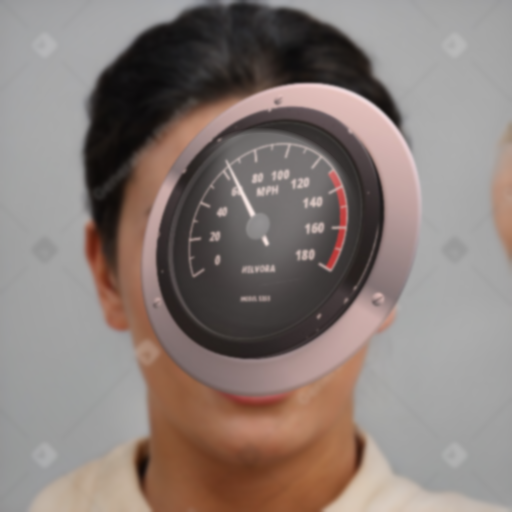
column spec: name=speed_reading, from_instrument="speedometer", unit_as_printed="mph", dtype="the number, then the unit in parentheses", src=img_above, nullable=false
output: 65 (mph)
